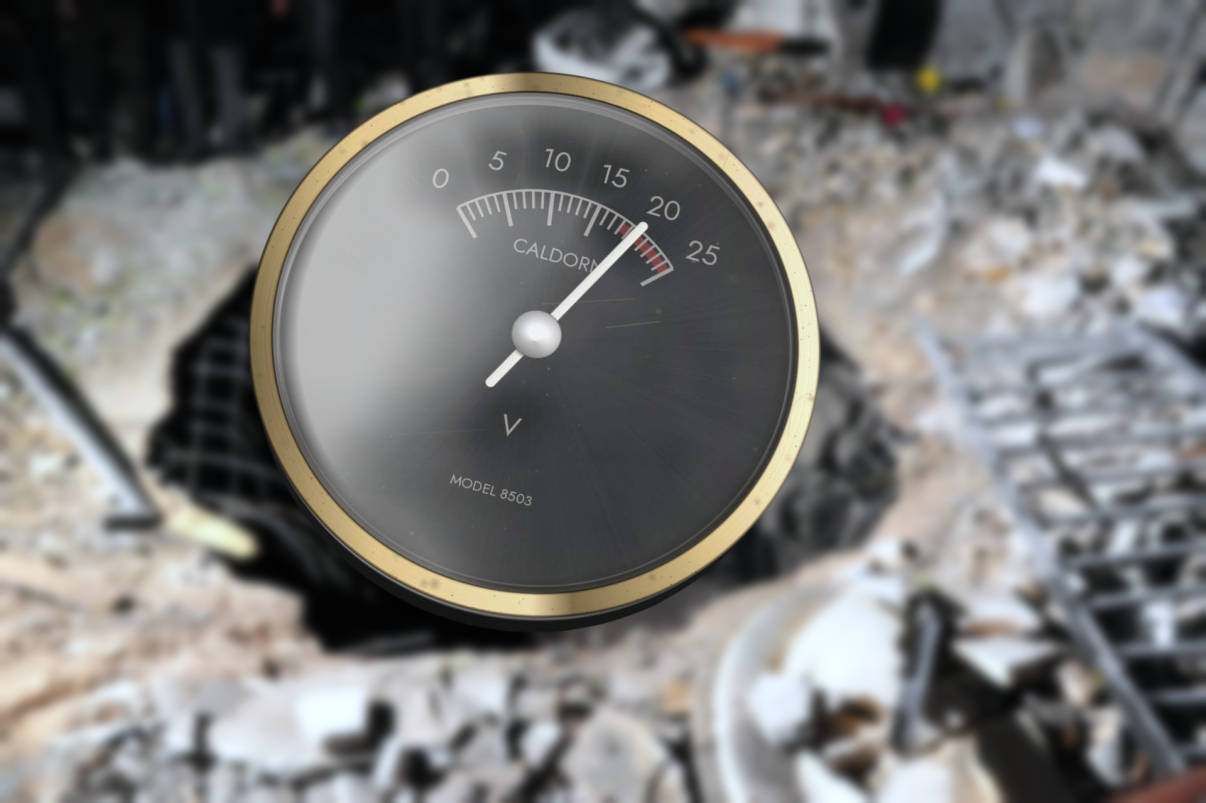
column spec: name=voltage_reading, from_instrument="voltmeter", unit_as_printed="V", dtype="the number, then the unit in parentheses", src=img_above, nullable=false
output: 20 (V)
